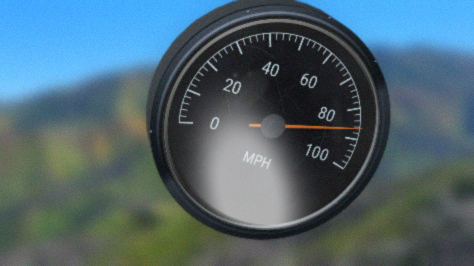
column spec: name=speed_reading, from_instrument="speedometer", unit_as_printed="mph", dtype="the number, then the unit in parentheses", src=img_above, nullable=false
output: 86 (mph)
